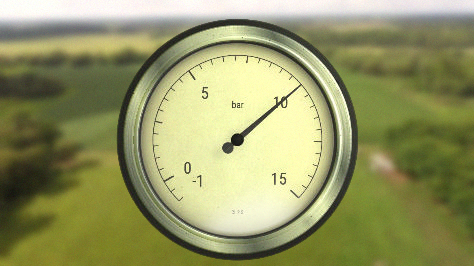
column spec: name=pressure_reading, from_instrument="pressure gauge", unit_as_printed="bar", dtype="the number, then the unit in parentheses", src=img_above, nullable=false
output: 10 (bar)
